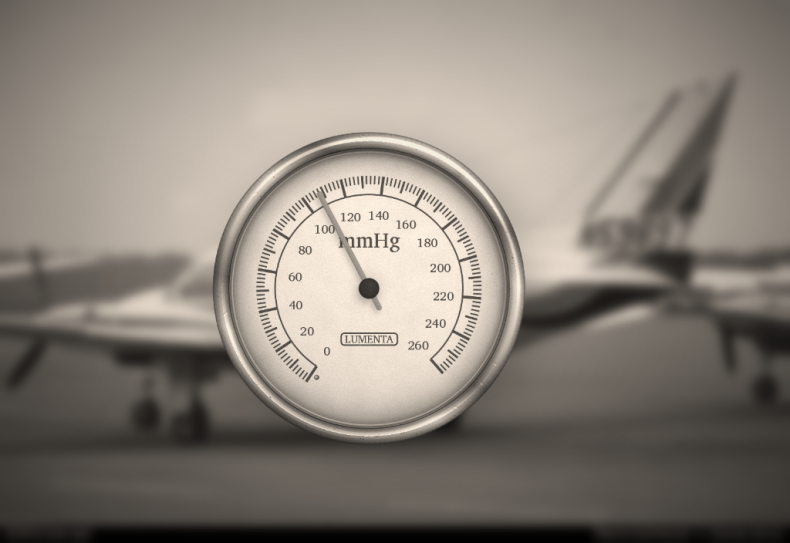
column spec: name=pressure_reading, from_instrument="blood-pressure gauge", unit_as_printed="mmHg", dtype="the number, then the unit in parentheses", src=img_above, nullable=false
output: 108 (mmHg)
